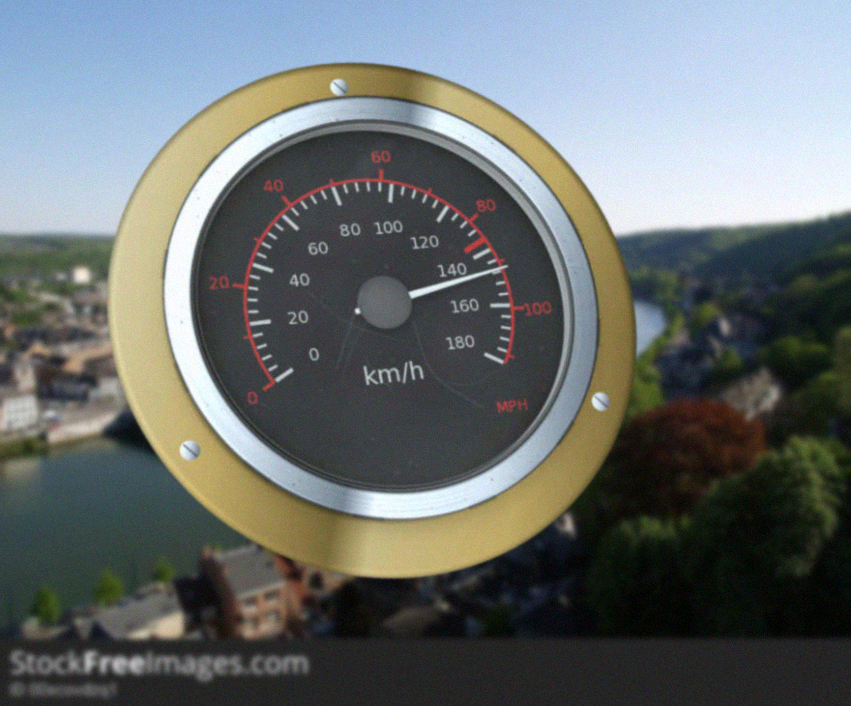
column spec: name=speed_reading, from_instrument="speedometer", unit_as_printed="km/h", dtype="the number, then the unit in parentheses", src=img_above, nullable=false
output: 148 (km/h)
